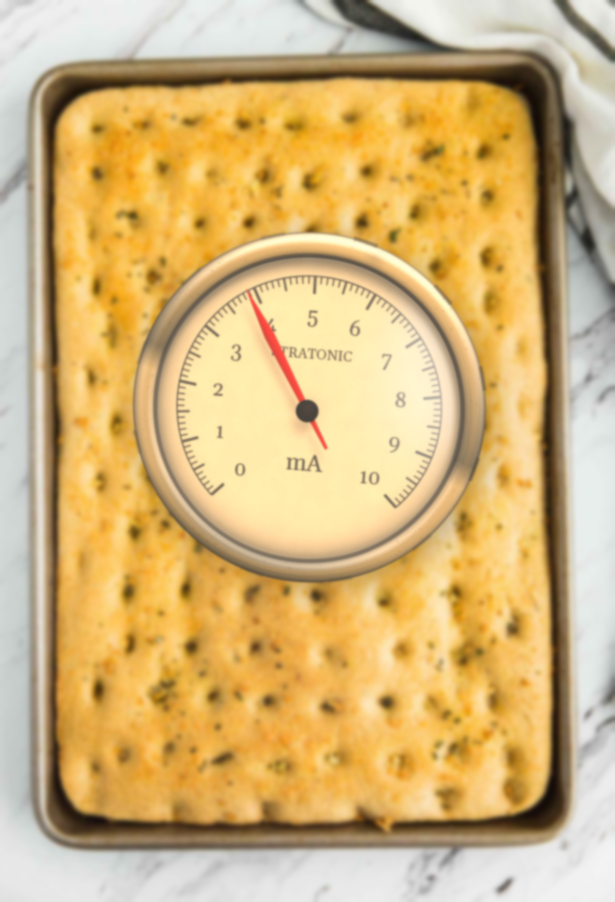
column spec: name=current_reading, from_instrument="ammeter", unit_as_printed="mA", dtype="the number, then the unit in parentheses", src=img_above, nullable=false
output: 3.9 (mA)
